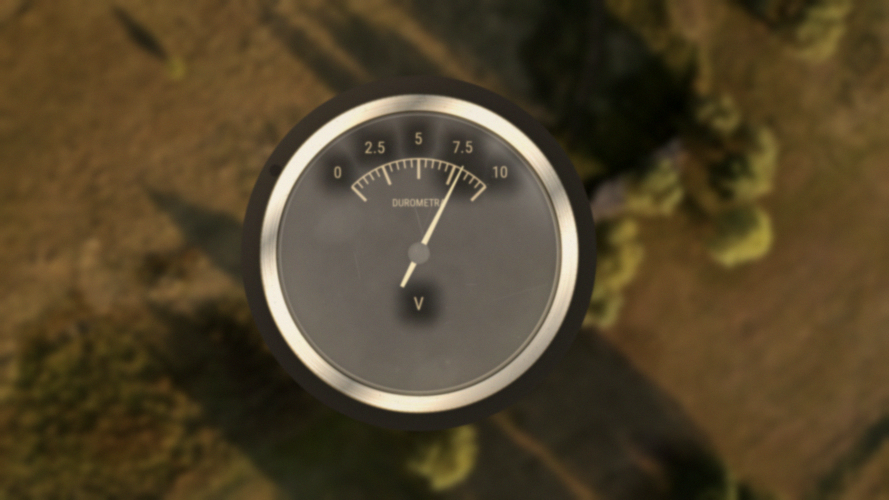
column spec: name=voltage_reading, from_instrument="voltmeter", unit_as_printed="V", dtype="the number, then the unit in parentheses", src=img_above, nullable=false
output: 8 (V)
